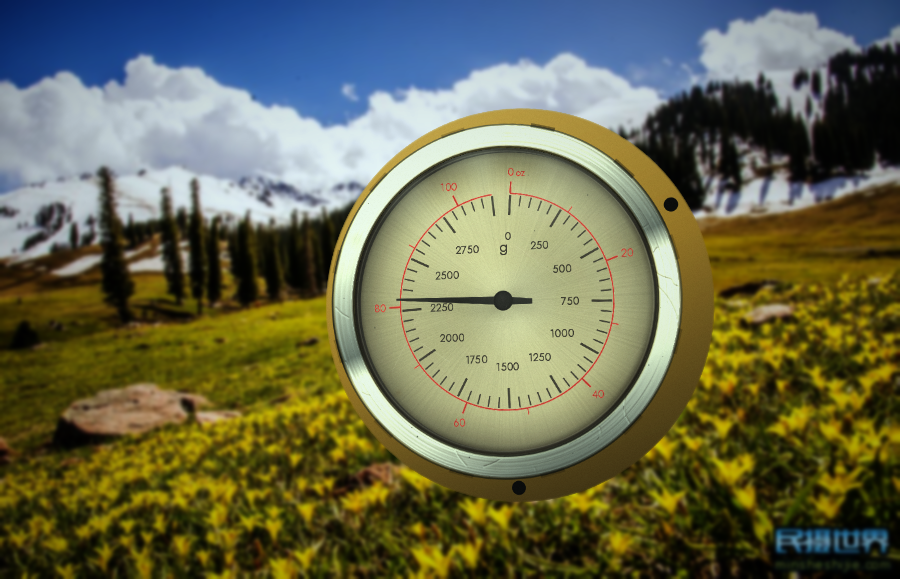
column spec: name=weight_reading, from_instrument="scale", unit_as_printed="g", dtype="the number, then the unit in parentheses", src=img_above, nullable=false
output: 2300 (g)
